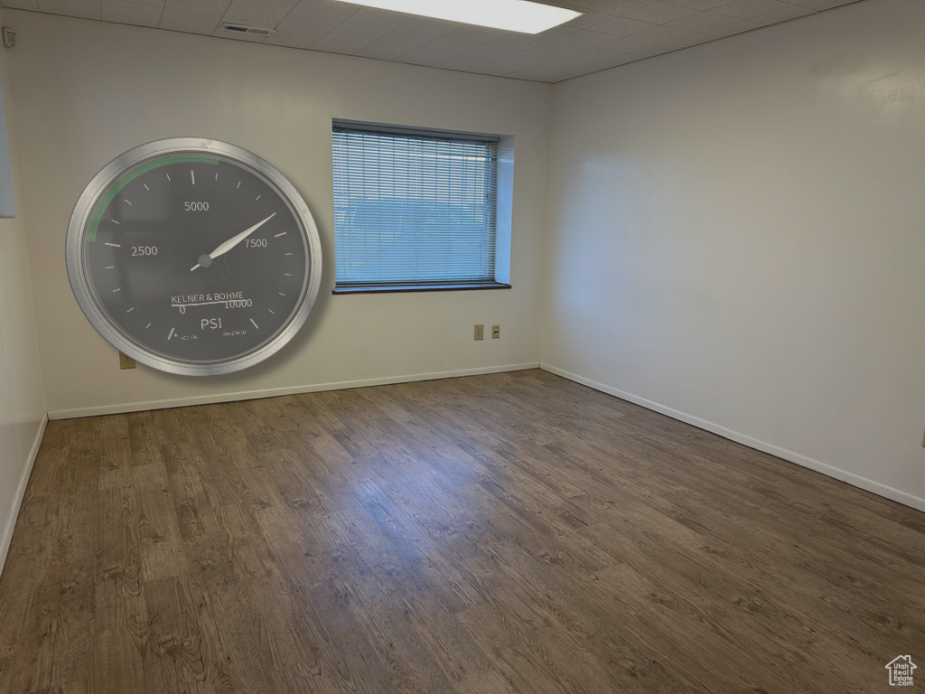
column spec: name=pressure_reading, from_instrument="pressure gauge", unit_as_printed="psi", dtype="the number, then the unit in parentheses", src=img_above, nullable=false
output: 7000 (psi)
